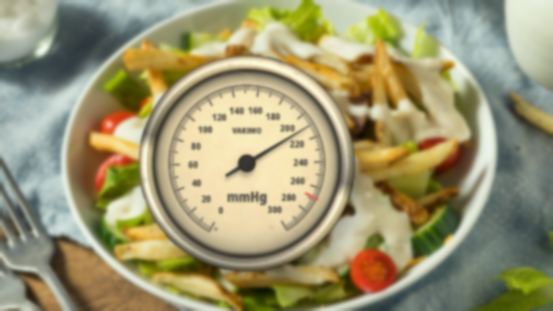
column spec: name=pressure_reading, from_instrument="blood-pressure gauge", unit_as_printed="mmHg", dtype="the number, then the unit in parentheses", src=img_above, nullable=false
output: 210 (mmHg)
